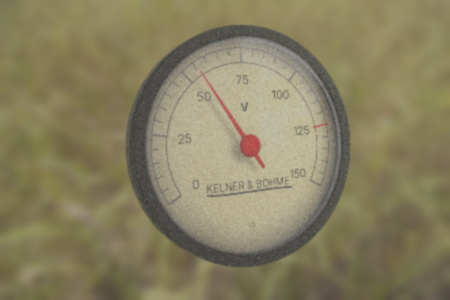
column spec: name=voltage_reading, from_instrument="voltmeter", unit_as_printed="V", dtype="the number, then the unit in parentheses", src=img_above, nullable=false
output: 55 (V)
